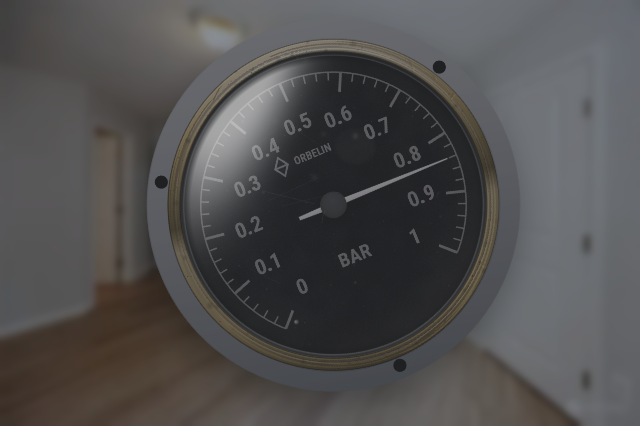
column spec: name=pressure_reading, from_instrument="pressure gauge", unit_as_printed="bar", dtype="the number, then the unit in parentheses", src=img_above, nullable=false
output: 0.84 (bar)
